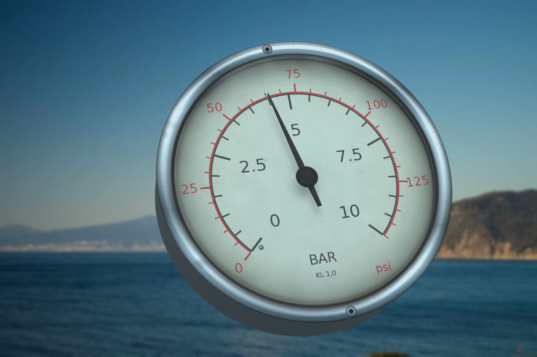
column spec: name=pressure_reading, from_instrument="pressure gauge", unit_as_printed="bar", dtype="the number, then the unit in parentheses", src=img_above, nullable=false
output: 4.5 (bar)
